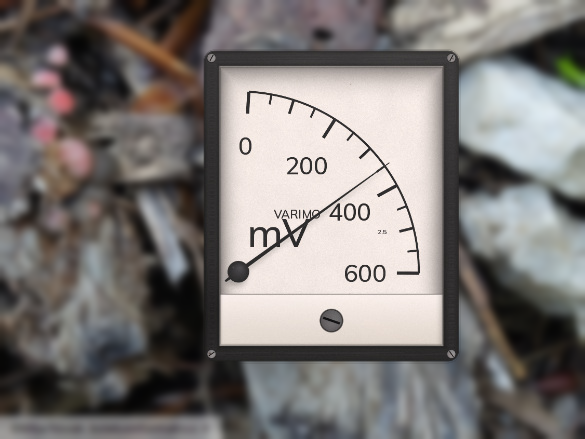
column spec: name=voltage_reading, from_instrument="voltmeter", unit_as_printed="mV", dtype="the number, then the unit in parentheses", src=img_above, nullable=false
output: 350 (mV)
